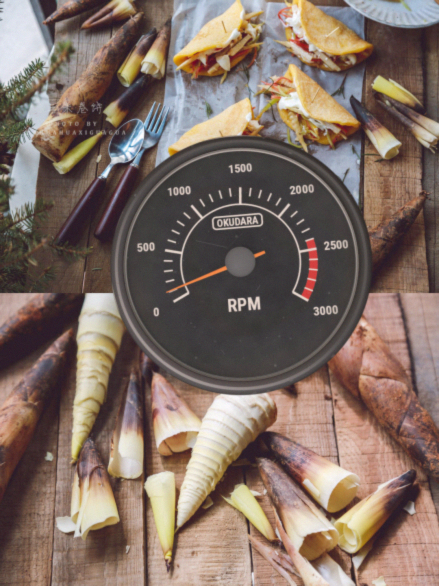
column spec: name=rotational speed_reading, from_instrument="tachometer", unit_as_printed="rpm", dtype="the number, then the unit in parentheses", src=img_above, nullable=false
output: 100 (rpm)
